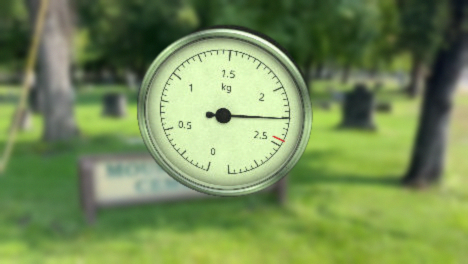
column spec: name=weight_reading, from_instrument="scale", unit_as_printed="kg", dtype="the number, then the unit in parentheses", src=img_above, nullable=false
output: 2.25 (kg)
